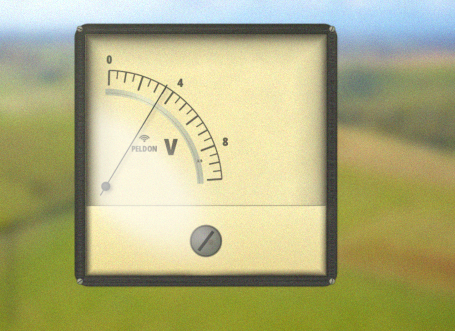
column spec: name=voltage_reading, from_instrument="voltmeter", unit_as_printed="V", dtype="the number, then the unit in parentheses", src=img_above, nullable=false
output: 3.5 (V)
